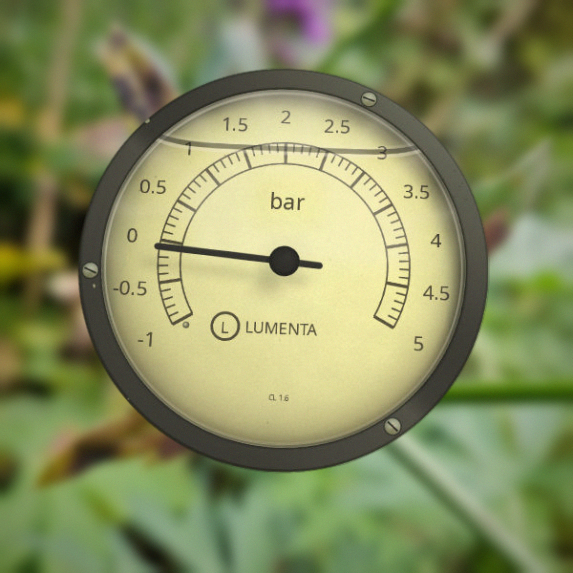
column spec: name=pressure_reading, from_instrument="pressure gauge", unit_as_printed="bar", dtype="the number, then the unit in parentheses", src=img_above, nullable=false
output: -0.1 (bar)
